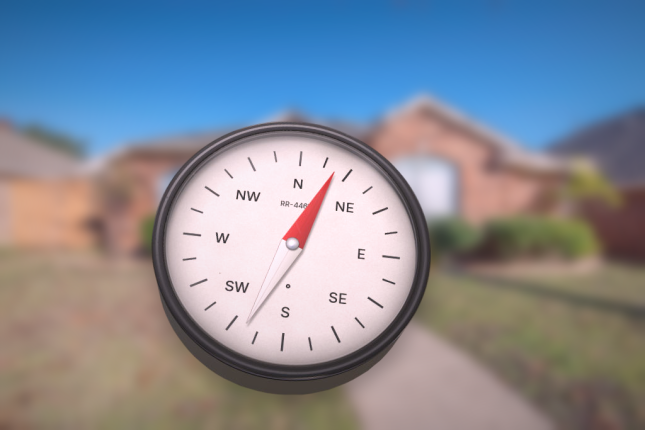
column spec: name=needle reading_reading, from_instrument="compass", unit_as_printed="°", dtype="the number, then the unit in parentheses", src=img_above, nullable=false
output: 22.5 (°)
